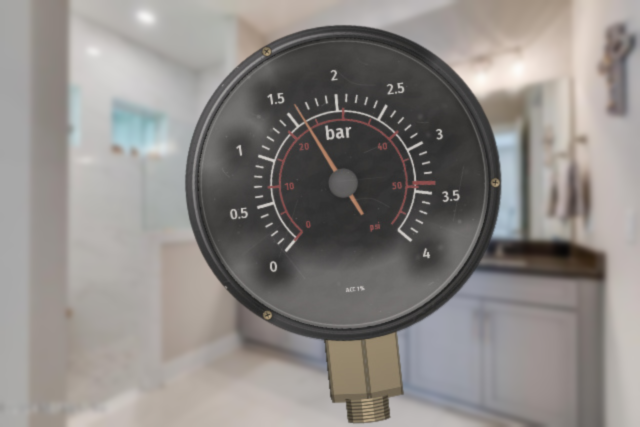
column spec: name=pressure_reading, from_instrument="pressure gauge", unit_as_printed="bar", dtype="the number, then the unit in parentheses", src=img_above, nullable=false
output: 1.6 (bar)
